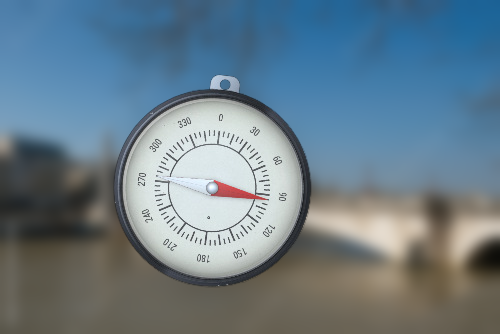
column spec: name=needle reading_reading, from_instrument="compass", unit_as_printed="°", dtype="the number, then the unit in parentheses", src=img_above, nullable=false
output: 95 (°)
